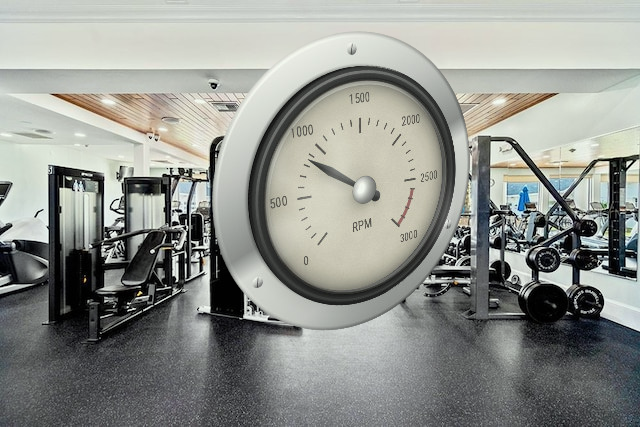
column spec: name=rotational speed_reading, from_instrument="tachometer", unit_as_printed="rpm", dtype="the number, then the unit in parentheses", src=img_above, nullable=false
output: 850 (rpm)
